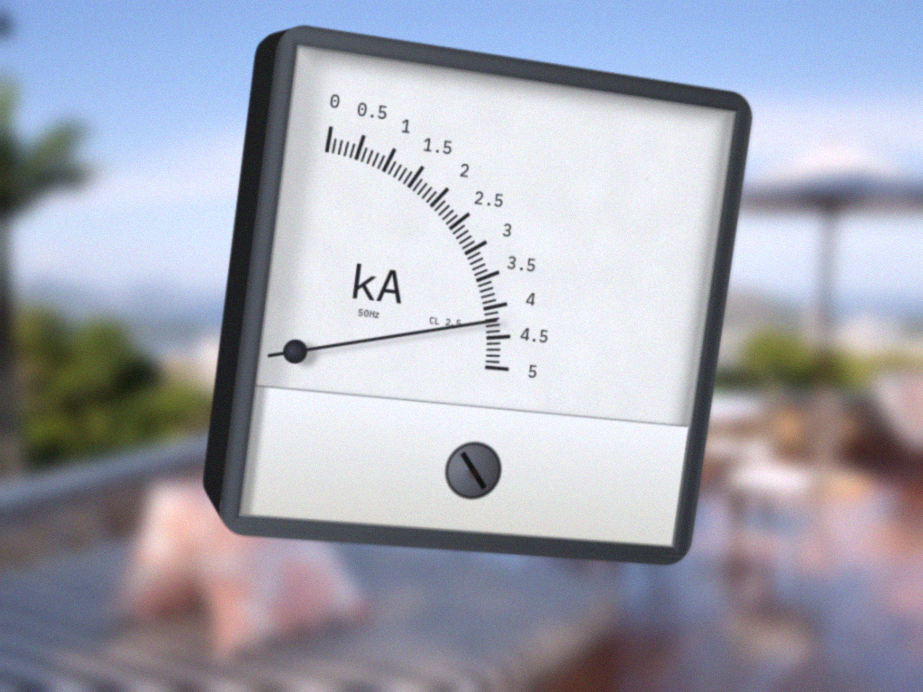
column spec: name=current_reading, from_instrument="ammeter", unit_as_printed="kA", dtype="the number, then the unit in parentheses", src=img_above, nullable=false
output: 4.2 (kA)
